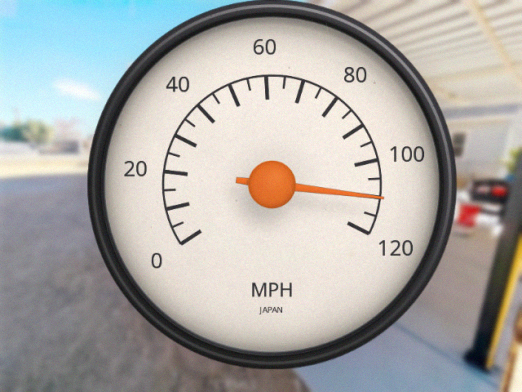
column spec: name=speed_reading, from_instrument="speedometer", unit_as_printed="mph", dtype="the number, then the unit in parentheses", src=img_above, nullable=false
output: 110 (mph)
